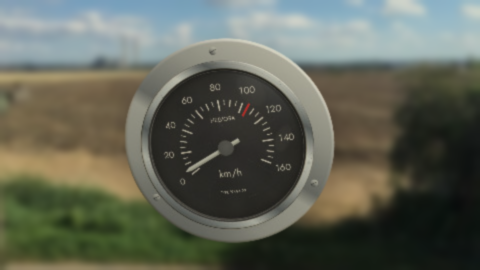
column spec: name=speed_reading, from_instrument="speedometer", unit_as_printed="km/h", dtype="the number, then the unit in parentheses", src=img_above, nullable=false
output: 5 (km/h)
